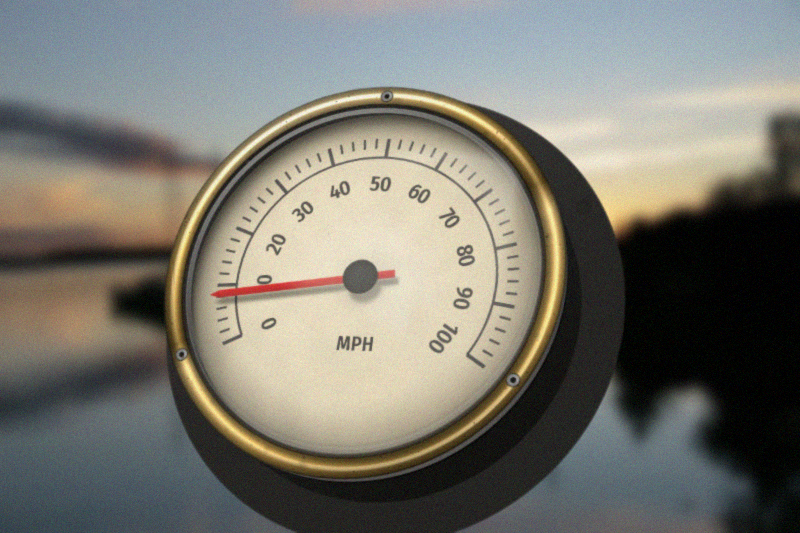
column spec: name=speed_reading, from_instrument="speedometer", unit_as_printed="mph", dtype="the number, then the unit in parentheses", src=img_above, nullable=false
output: 8 (mph)
